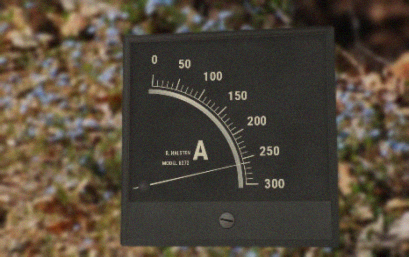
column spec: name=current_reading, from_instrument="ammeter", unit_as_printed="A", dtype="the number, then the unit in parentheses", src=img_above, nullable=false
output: 260 (A)
